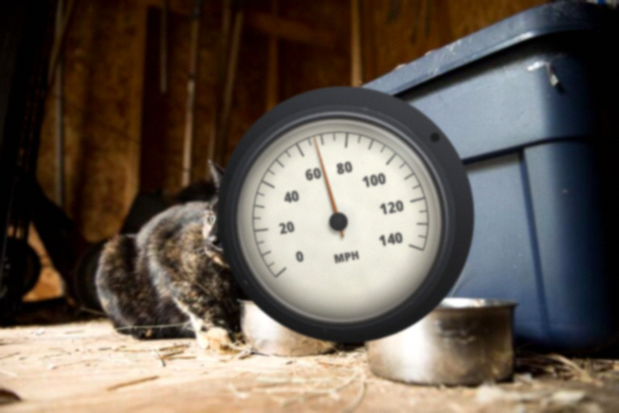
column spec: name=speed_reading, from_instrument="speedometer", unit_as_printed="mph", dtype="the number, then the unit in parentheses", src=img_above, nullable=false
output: 67.5 (mph)
